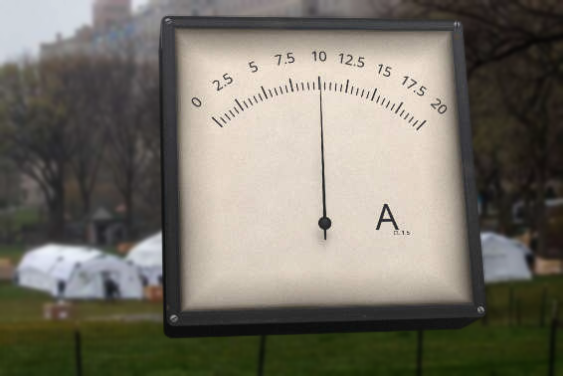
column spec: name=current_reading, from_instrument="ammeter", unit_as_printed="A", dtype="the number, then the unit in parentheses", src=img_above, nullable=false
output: 10 (A)
